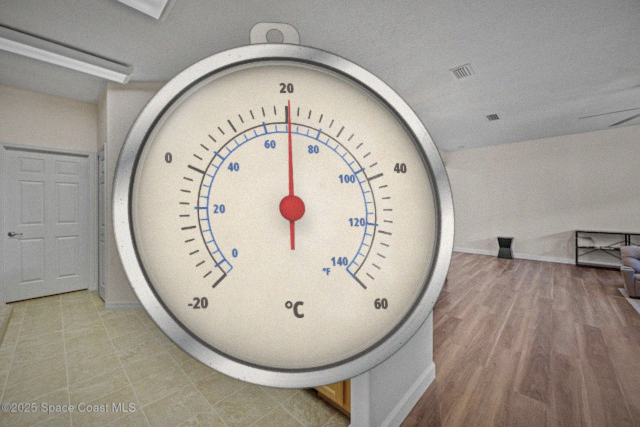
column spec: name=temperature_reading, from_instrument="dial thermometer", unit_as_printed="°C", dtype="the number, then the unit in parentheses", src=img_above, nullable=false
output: 20 (°C)
